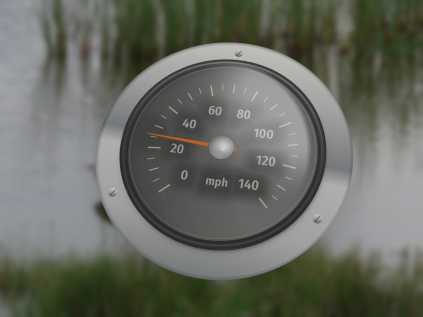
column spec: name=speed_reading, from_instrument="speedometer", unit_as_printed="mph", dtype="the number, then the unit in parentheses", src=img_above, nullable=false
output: 25 (mph)
